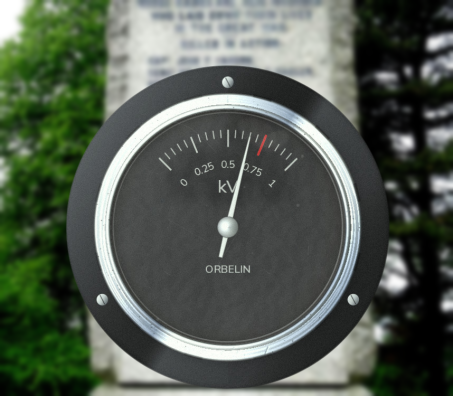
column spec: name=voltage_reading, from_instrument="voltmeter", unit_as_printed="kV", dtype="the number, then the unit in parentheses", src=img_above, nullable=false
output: 0.65 (kV)
